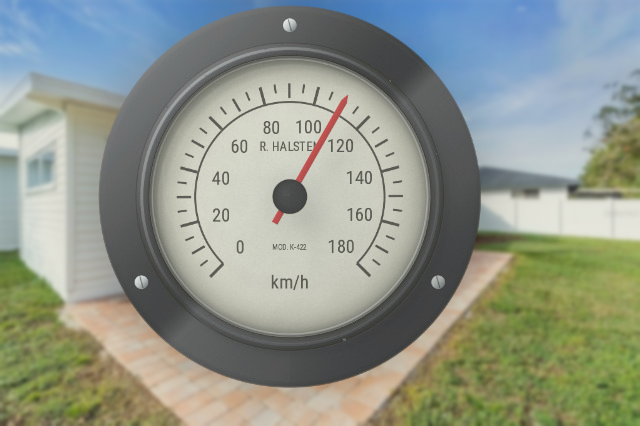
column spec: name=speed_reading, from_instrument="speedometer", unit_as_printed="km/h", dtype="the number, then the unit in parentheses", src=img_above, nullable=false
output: 110 (km/h)
